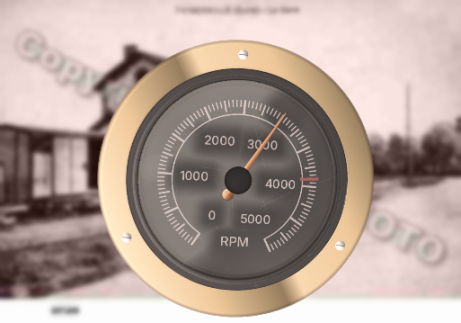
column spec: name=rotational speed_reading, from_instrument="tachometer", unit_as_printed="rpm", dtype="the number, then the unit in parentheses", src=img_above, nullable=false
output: 3000 (rpm)
